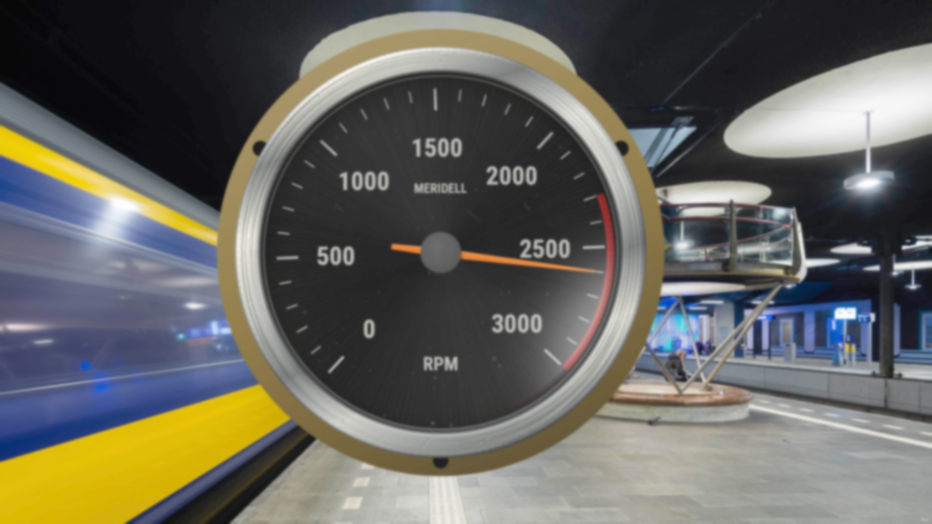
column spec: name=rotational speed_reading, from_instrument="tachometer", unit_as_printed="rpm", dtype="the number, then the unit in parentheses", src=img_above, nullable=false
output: 2600 (rpm)
